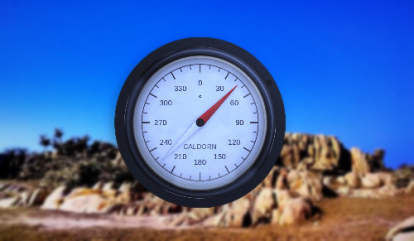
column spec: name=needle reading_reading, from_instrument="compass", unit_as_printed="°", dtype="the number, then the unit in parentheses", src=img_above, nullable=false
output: 45 (°)
